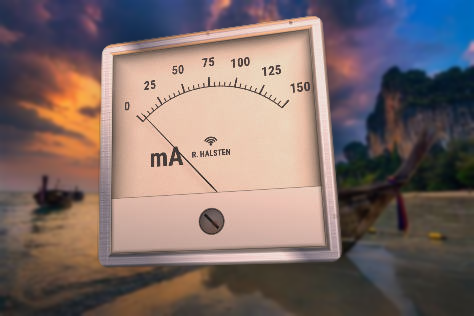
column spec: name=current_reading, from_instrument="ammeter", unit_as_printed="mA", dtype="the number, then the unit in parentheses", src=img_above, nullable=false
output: 5 (mA)
